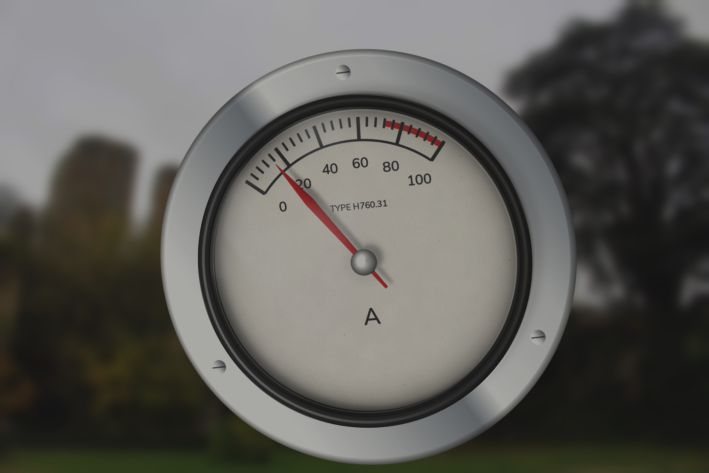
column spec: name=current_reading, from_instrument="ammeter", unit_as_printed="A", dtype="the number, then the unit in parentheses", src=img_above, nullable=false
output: 16 (A)
